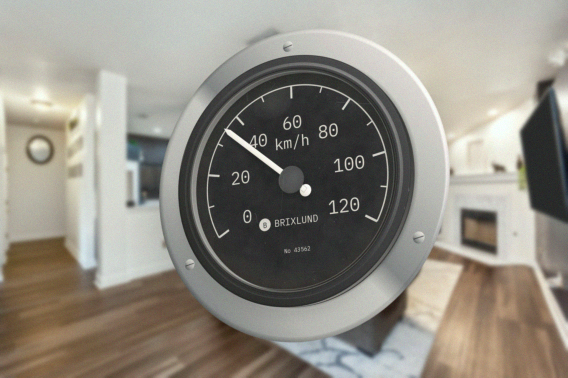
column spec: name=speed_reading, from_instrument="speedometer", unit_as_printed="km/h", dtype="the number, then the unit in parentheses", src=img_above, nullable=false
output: 35 (km/h)
